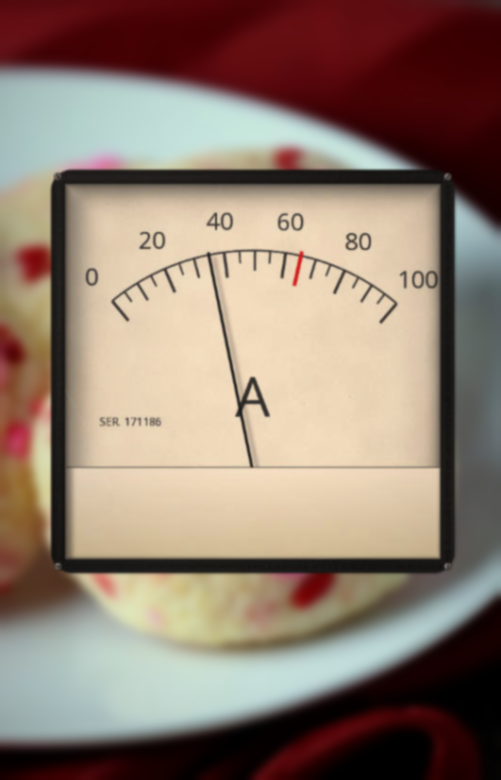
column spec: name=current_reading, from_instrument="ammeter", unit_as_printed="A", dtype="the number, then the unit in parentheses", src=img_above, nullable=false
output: 35 (A)
